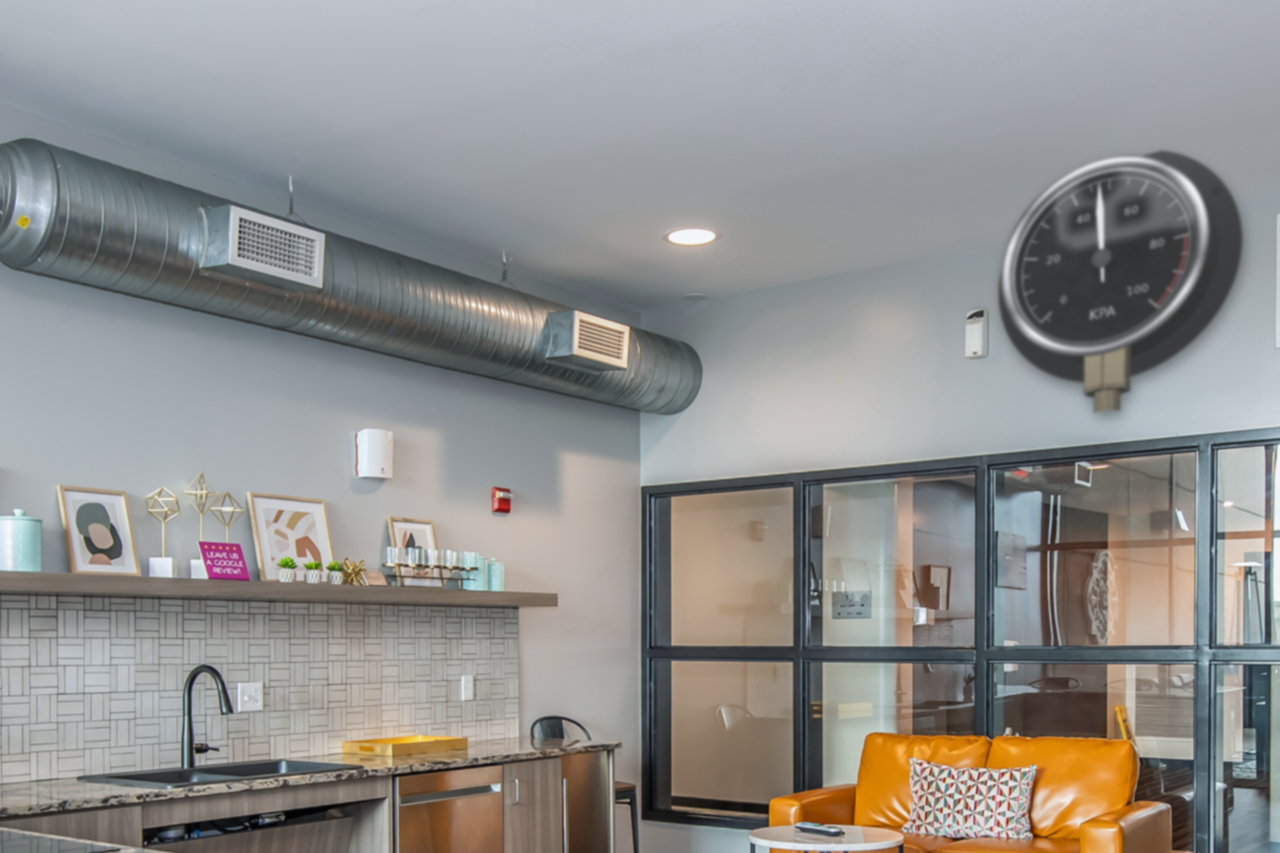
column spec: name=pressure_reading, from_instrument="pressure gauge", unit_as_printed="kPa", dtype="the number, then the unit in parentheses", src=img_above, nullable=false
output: 47.5 (kPa)
